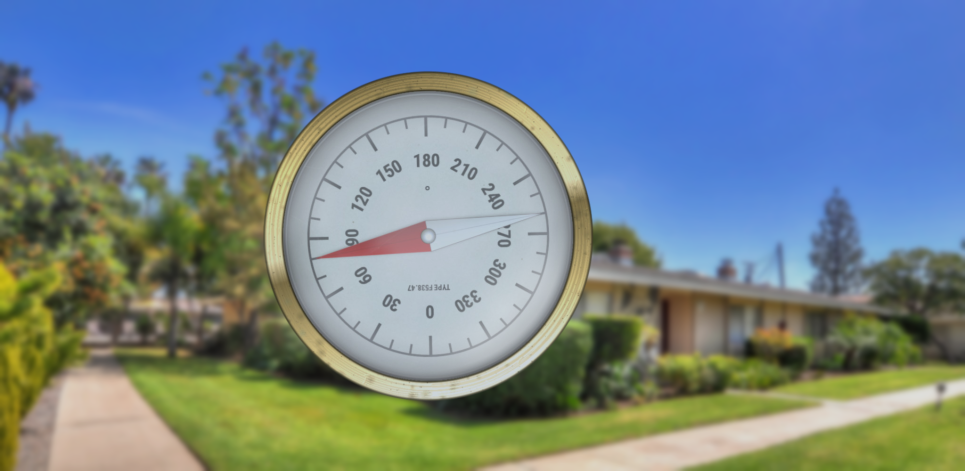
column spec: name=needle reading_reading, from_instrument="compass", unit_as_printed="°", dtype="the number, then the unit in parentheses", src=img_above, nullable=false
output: 80 (°)
